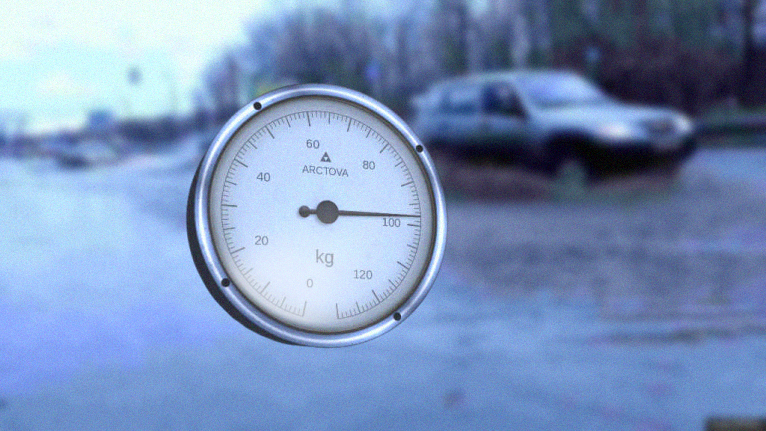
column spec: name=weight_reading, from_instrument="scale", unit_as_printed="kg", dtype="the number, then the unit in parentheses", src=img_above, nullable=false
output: 98 (kg)
